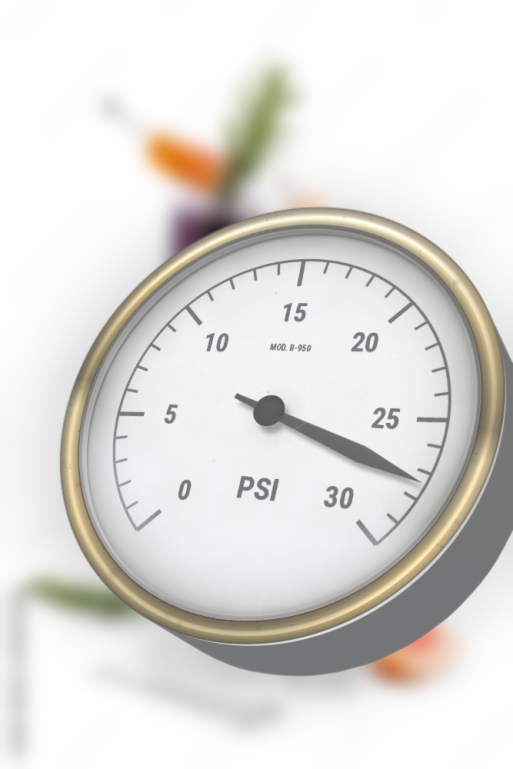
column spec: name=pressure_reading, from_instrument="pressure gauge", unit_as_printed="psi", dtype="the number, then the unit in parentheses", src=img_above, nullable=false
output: 27.5 (psi)
